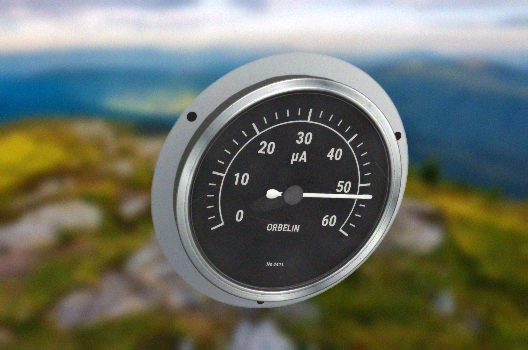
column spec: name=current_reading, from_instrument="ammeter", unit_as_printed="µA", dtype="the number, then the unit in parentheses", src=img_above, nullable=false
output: 52 (µA)
